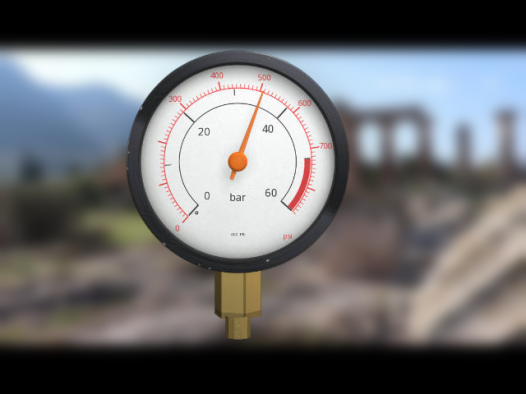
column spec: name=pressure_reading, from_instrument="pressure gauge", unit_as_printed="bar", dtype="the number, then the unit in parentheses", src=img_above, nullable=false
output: 35 (bar)
